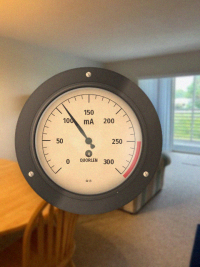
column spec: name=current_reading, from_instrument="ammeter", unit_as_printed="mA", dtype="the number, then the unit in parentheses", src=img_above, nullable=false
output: 110 (mA)
